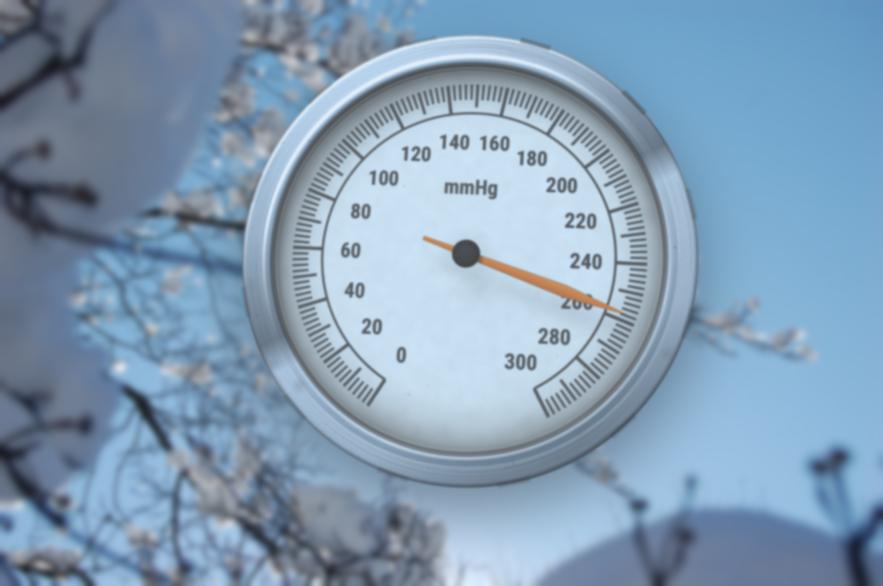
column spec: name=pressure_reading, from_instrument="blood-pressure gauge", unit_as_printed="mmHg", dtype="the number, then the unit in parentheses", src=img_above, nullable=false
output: 258 (mmHg)
